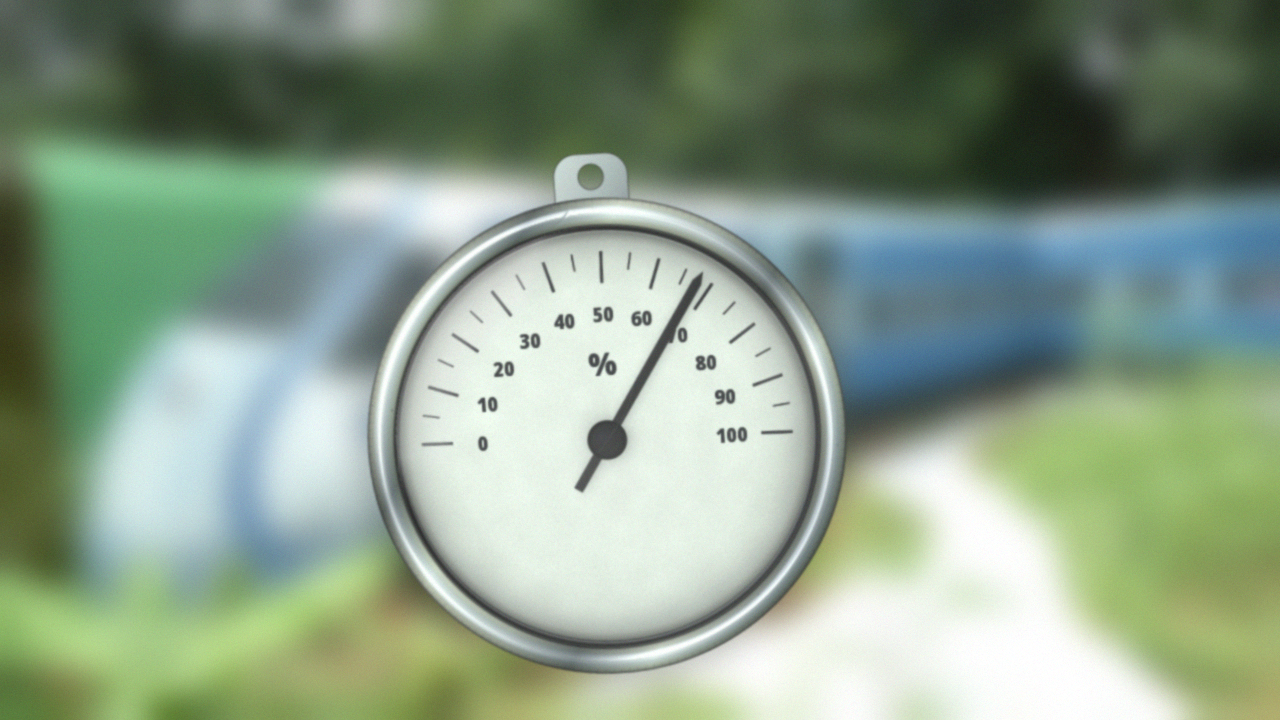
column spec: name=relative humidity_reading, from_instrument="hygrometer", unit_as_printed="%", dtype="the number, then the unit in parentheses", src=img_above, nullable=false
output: 67.5 (%)
